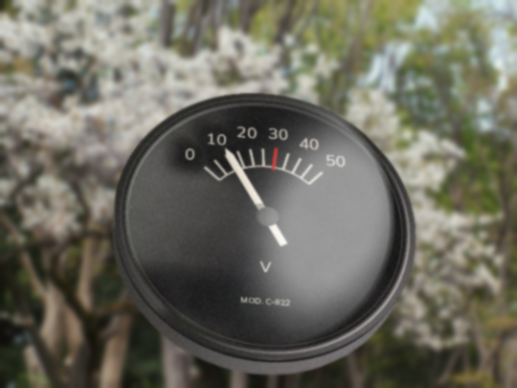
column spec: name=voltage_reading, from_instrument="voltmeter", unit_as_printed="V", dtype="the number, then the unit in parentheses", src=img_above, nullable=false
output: 10 (V)
